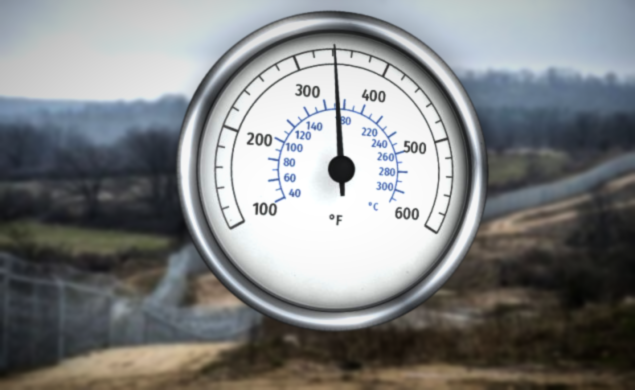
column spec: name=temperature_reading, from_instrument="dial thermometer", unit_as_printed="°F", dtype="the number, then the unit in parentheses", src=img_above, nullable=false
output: 340 (°F)
